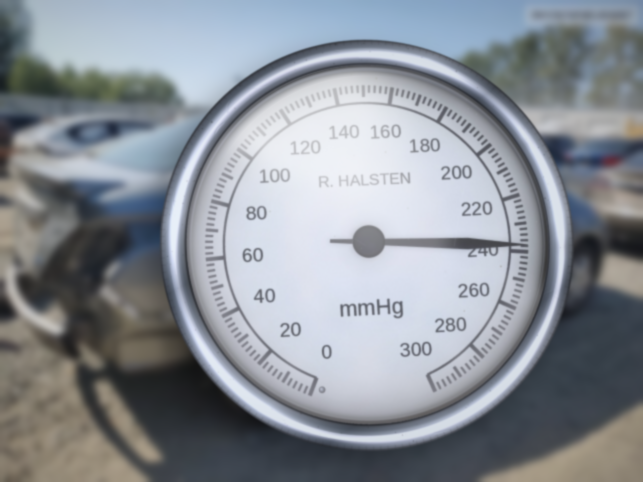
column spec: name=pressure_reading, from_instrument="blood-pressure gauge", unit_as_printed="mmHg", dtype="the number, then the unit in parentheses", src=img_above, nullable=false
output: 238 (mmHg)
